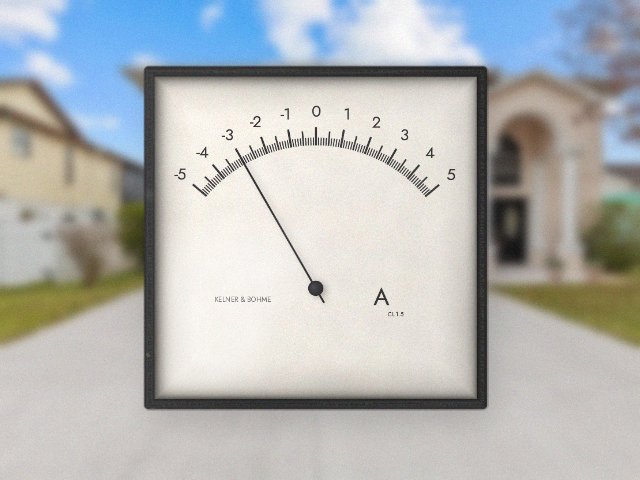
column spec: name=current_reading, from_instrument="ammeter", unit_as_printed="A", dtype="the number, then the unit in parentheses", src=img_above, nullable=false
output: -3 (A)
